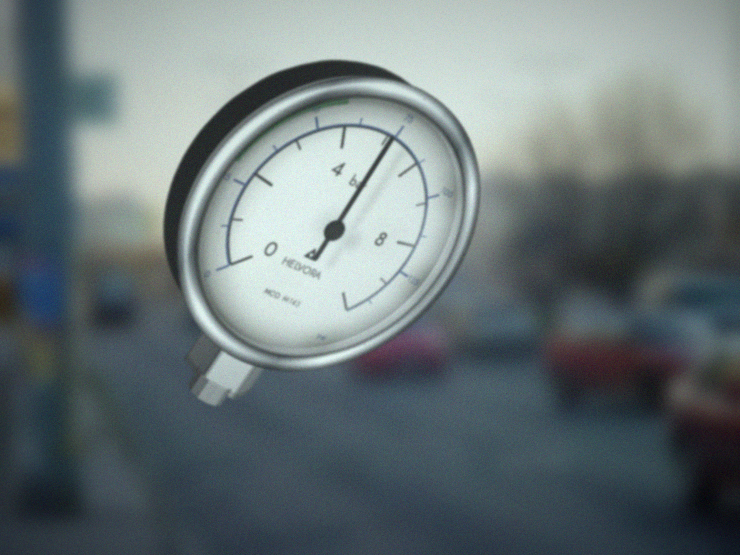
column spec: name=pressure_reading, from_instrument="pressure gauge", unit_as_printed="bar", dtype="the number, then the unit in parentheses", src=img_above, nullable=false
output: 5 (bar)
